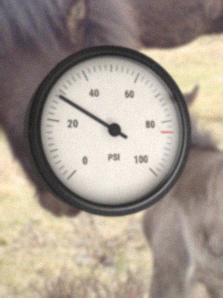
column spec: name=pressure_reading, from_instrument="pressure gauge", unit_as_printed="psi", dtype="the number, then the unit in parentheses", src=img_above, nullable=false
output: 28 (psi)
